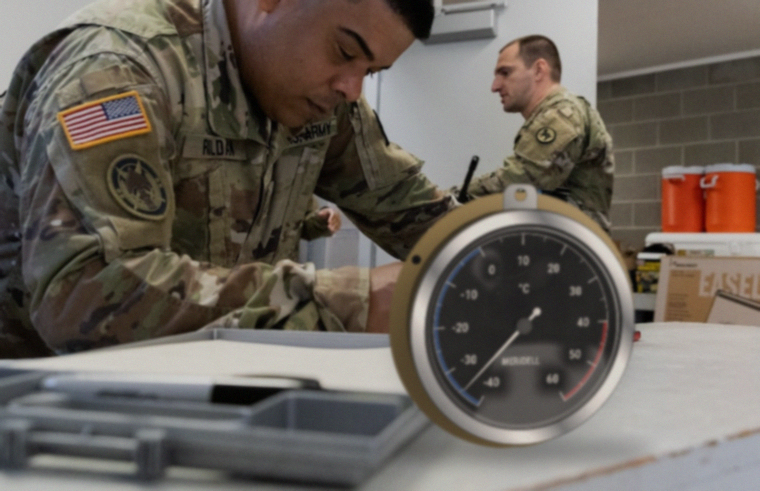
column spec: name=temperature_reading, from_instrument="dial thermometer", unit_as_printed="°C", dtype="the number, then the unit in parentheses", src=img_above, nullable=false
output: -35 (°C)
